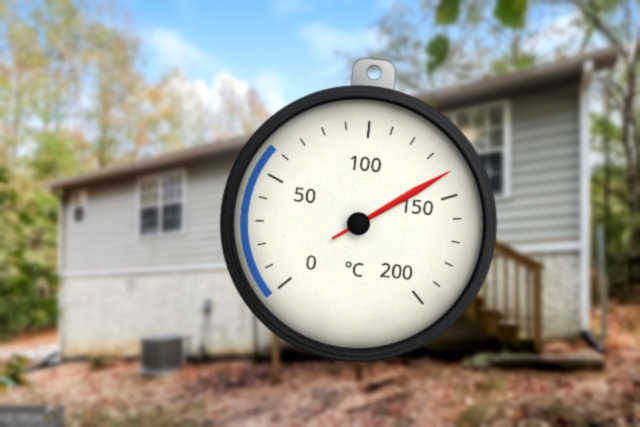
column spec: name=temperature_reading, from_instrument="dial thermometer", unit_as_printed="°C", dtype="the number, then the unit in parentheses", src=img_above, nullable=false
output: 140 (°C)
